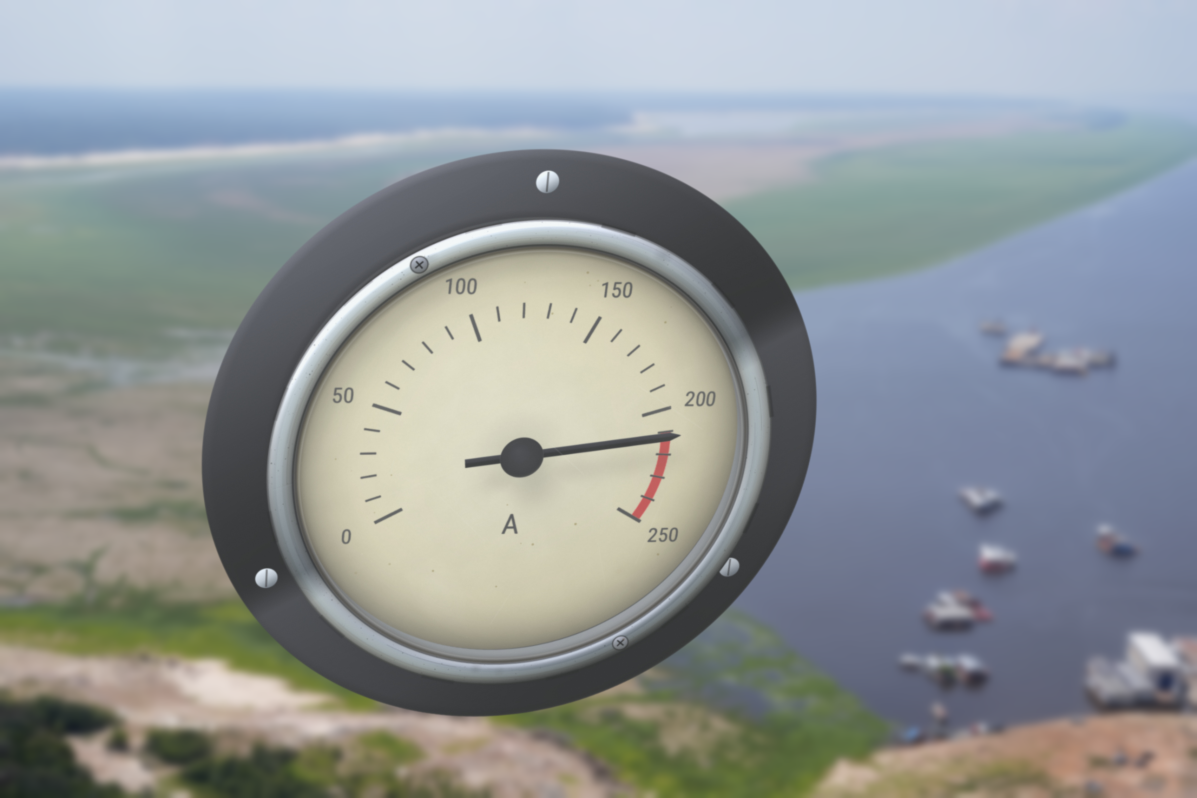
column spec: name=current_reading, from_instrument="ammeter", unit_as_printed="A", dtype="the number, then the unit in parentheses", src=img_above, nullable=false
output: 210 (A)
